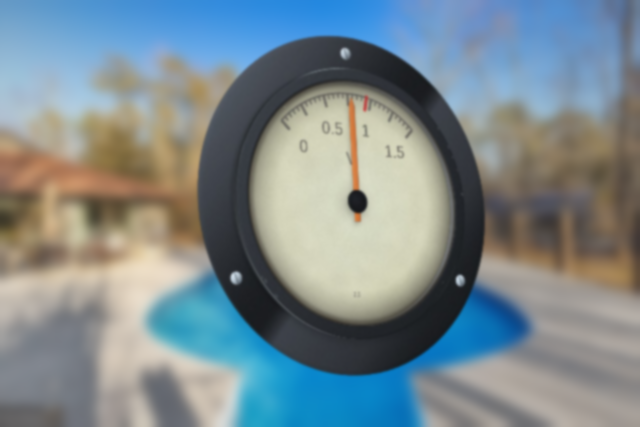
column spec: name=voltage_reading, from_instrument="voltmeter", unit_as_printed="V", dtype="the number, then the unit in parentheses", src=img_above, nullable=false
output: 0.75 (V)
